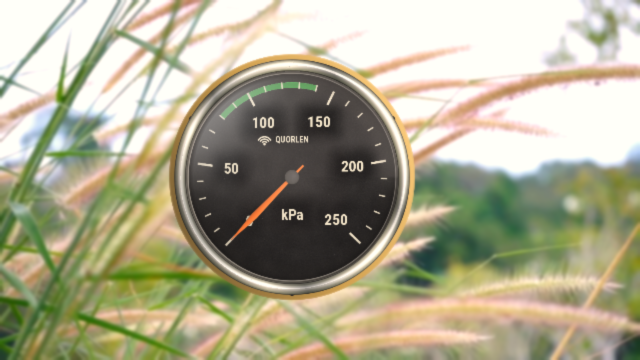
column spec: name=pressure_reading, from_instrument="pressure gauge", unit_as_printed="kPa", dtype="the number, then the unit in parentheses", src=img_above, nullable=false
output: 0 (kPa)
